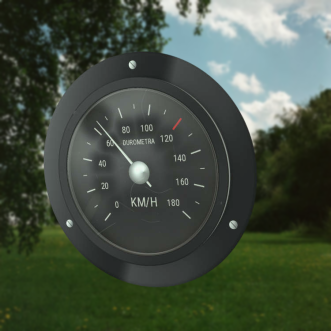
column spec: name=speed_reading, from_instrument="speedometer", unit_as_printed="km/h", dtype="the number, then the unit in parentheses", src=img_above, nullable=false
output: 65 (km/h)
